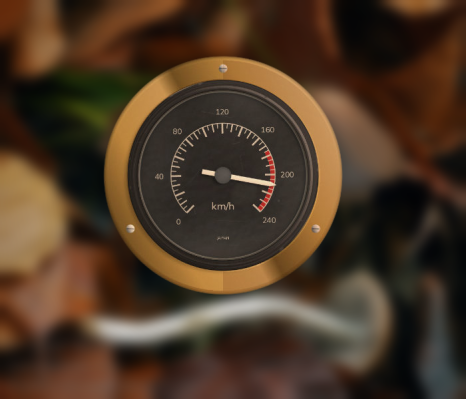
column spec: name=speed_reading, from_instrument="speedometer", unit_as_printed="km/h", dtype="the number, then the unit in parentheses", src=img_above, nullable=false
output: 210 (km/h)
